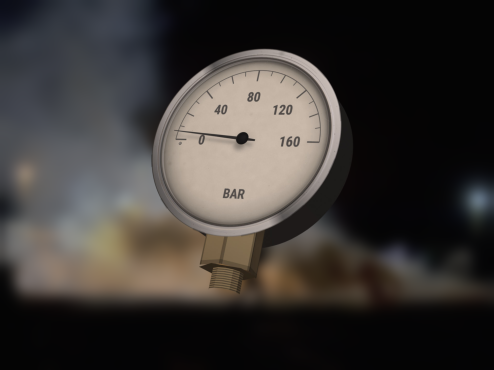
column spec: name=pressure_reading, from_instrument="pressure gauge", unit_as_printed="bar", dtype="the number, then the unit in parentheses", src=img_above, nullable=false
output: 5 (bar)
